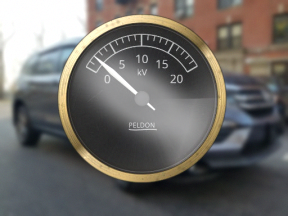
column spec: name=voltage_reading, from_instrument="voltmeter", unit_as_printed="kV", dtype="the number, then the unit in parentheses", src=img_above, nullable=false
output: 2 (kV)
